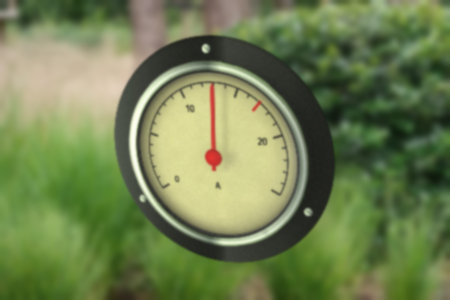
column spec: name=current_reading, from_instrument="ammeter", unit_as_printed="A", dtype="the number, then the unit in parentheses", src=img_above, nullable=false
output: 13 (A)
